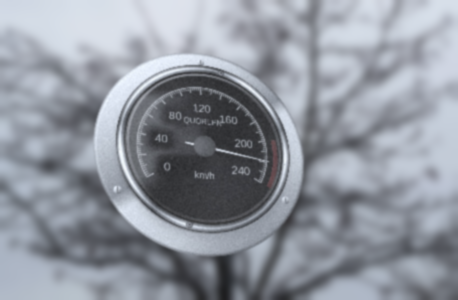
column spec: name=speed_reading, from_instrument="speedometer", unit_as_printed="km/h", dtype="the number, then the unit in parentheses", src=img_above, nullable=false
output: 220 (km/h)
